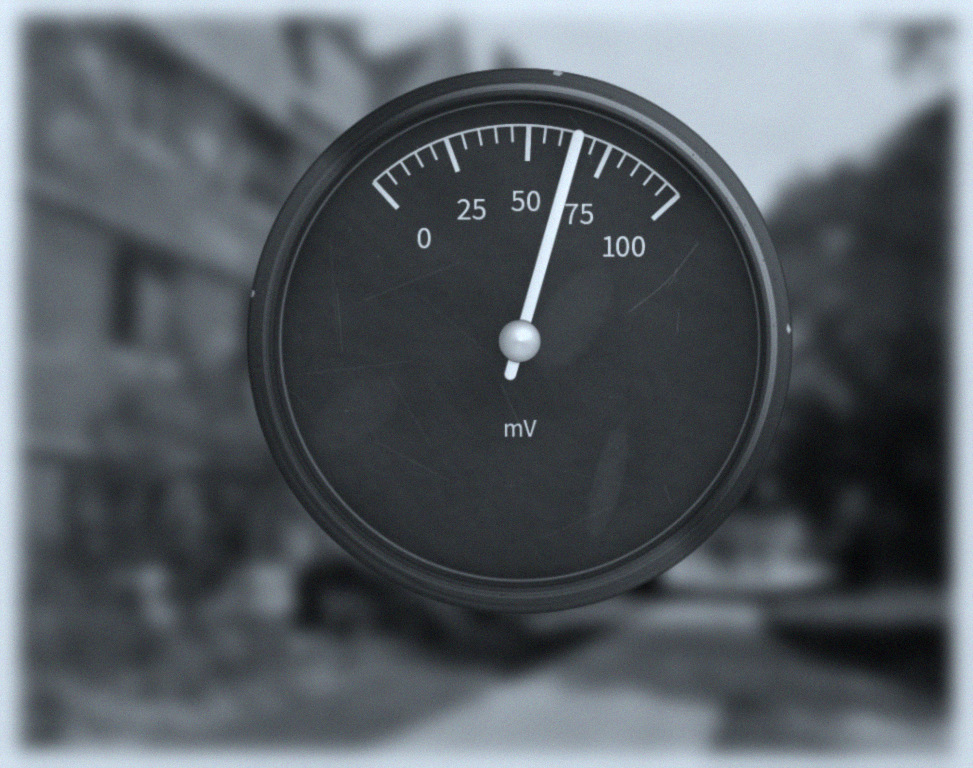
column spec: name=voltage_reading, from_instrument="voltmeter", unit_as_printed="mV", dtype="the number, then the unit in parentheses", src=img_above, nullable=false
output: 65 (mV)
